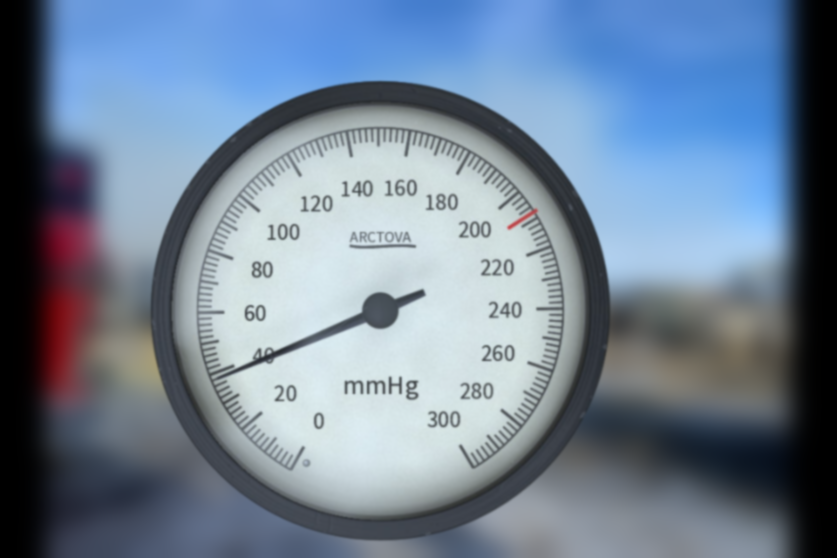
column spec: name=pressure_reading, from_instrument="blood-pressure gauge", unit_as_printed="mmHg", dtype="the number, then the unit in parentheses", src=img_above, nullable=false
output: 38 (mmHg)
